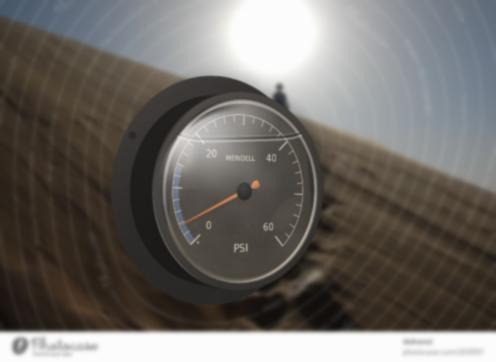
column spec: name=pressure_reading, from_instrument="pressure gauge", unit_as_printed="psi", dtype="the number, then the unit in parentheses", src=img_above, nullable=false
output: 4 (psi)
